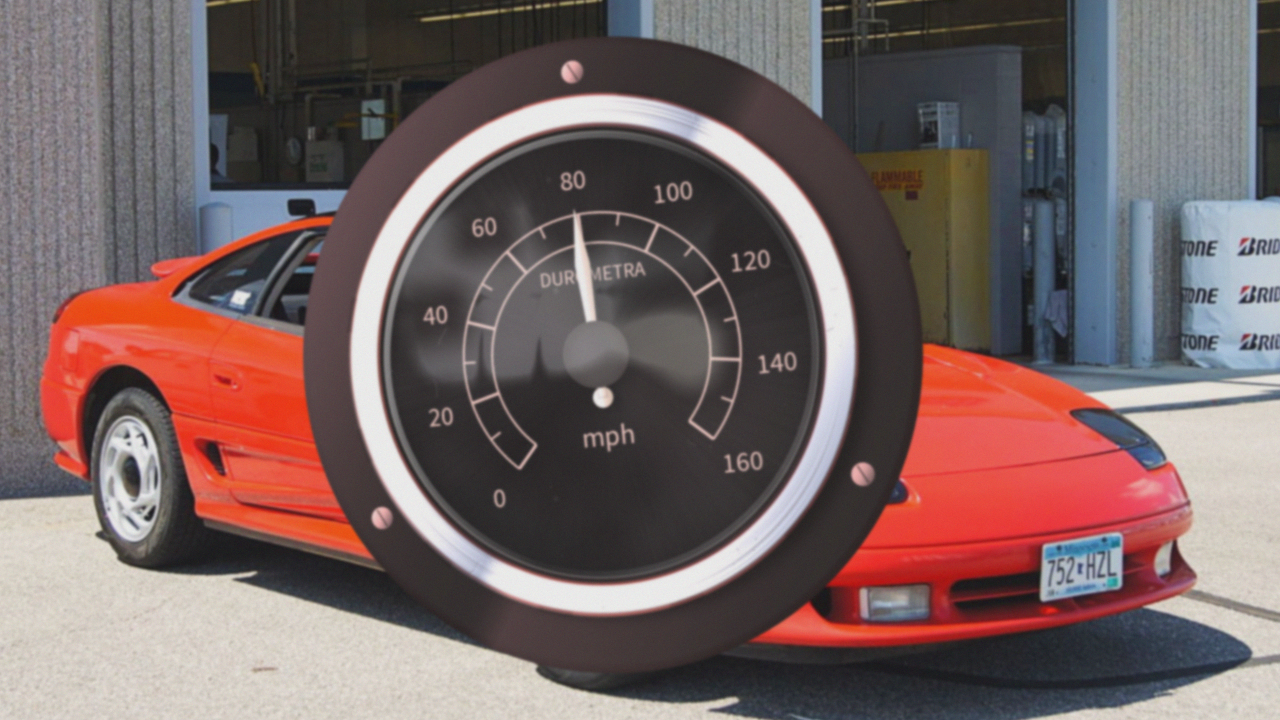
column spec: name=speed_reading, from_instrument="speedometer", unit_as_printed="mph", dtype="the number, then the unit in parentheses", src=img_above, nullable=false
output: 80 (mph)
